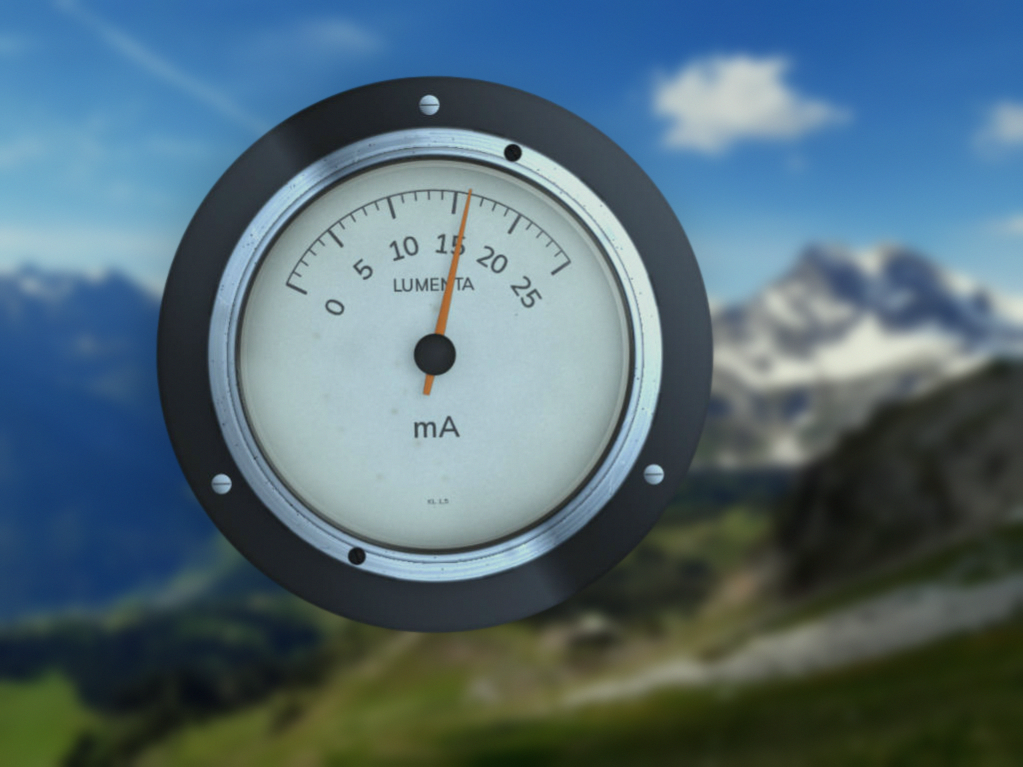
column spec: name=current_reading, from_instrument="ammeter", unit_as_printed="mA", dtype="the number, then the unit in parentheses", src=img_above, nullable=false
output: 16 (mA)
